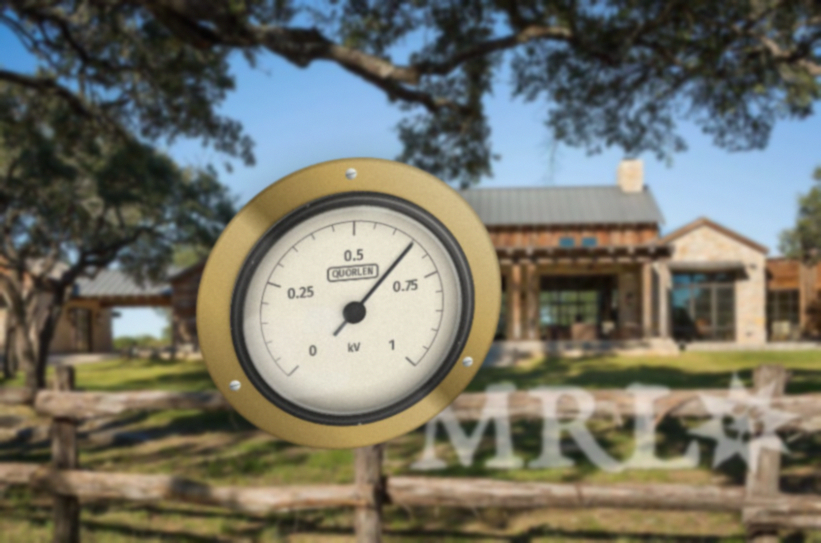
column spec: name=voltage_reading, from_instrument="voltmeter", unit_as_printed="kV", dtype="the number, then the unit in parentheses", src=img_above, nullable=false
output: 0.65 (kV)
